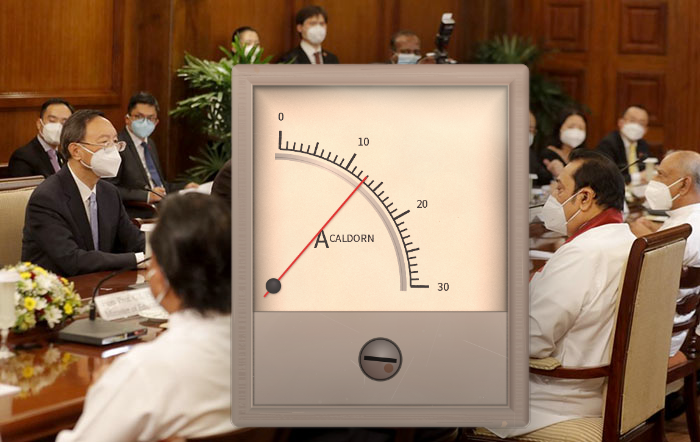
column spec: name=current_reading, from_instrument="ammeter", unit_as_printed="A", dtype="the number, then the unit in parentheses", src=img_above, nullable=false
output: 13 (A)
